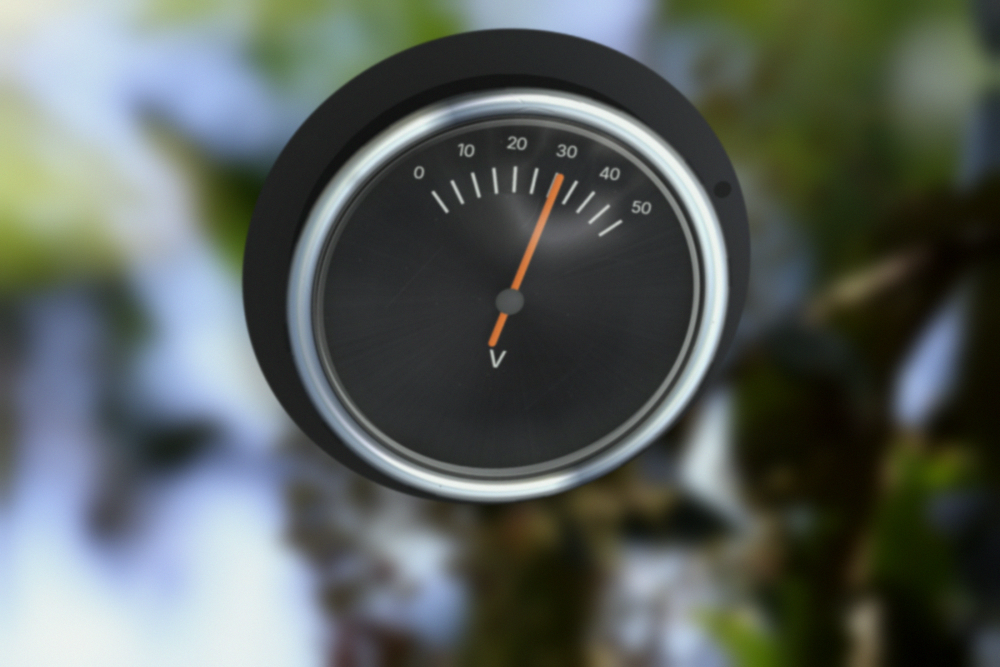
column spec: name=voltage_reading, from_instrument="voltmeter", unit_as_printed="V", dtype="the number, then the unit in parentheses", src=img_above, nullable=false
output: 30 (V)
